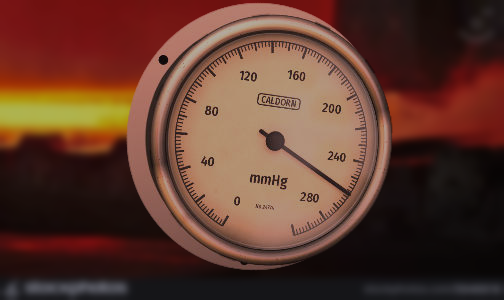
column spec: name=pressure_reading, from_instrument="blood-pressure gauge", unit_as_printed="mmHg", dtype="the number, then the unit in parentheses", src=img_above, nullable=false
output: 260 (mmHg)
